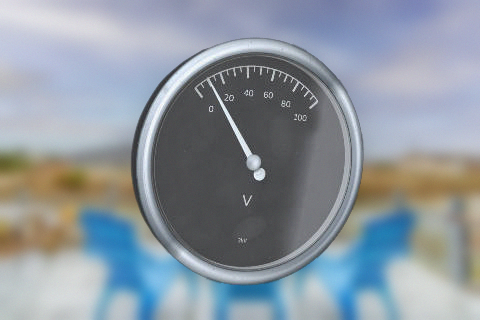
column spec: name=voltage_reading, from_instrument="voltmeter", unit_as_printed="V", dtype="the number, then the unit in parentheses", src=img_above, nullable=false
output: 10 (V)
